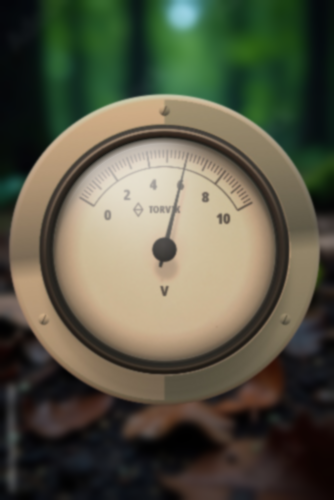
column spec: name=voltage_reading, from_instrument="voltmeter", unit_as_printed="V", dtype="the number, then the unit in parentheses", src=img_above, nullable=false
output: 6 (V)
